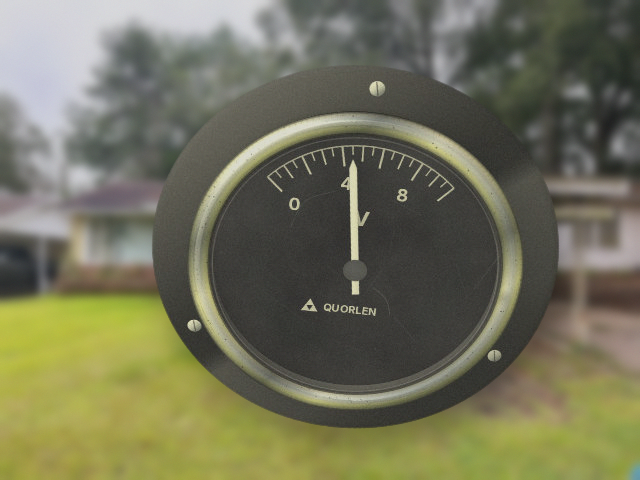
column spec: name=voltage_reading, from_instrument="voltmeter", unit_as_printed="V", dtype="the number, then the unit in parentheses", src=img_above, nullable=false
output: 4.5 (V)
